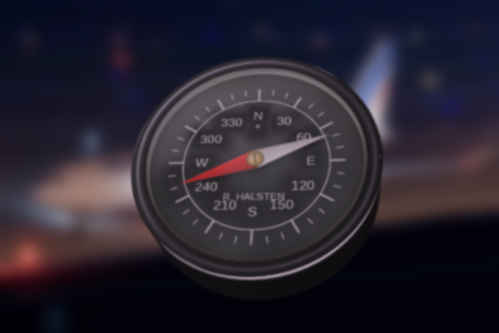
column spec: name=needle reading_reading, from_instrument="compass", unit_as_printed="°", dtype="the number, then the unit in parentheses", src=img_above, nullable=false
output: 250 (°)
